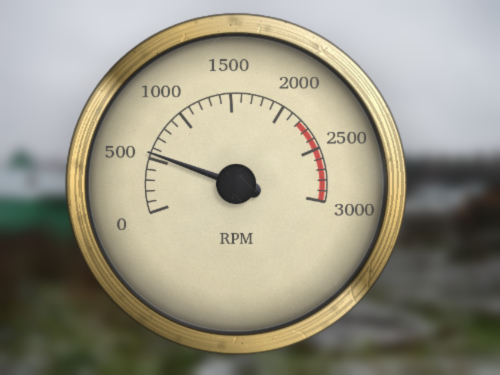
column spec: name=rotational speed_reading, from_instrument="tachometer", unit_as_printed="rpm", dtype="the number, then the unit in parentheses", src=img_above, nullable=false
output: 550 (rpm)
